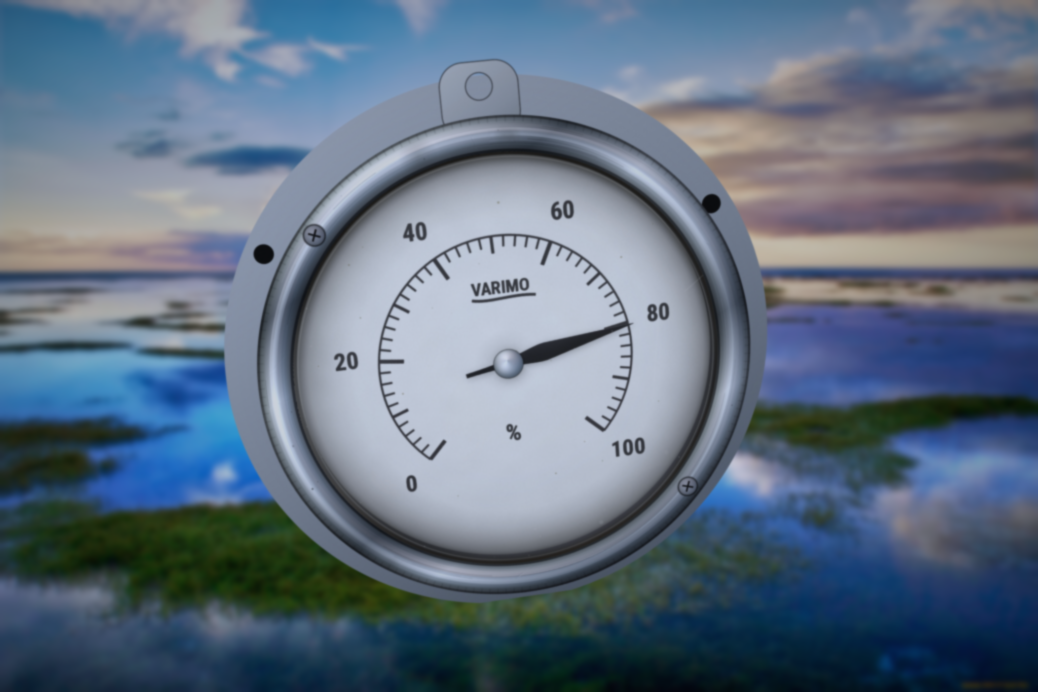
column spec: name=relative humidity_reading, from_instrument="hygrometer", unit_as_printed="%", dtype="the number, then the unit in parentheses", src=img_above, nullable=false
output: 80 (%)
